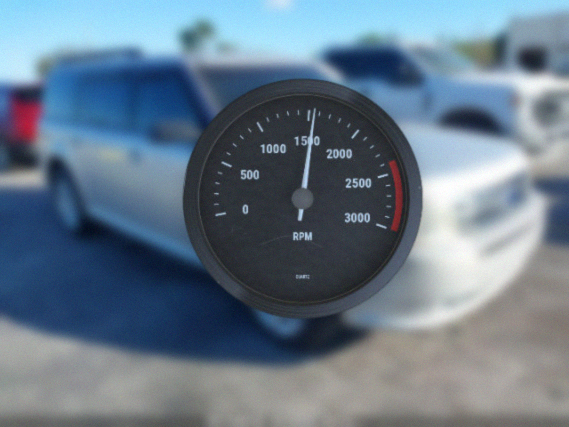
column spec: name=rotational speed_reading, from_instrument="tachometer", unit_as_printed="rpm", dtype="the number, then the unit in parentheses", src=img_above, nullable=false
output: 1550 (rpm)
